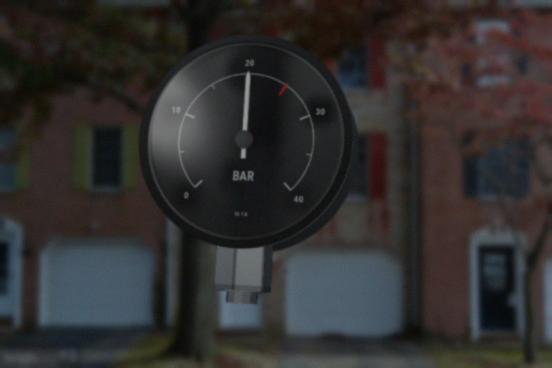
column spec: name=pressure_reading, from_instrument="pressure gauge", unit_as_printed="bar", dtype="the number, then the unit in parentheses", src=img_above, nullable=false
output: 20 (bar)
